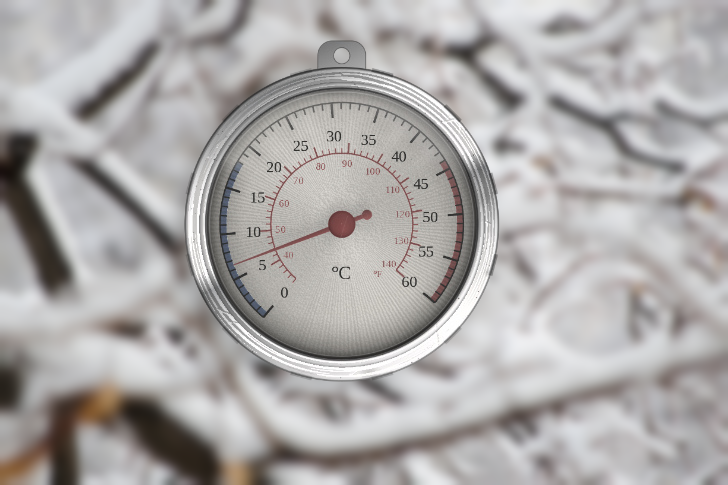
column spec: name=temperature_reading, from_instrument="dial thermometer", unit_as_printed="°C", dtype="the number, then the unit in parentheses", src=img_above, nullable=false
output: 6.5 (°C)
